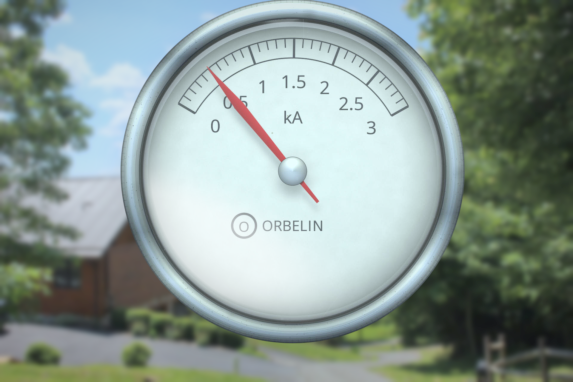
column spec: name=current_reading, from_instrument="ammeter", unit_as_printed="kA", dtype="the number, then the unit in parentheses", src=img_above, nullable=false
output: 0.5 (kA)
